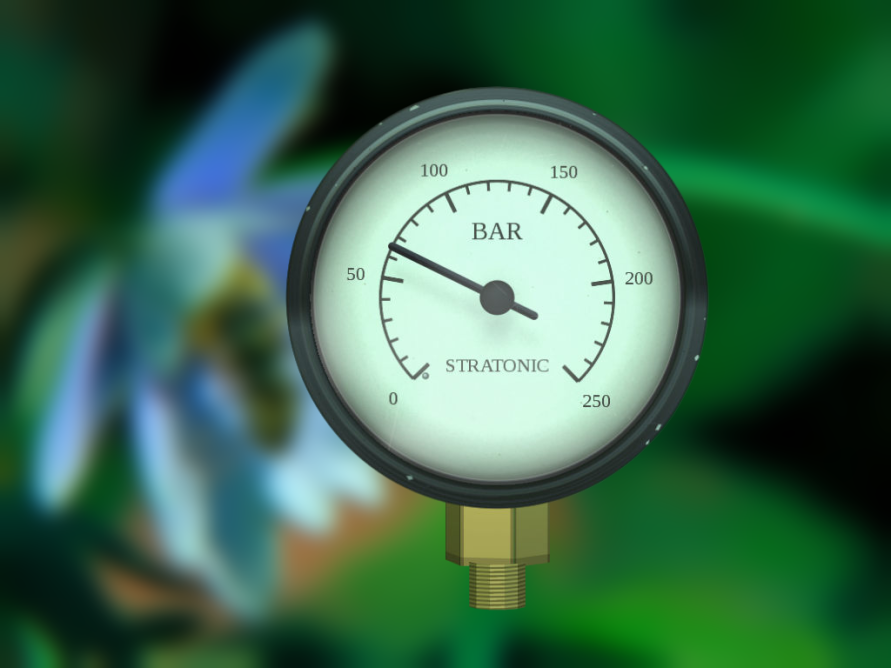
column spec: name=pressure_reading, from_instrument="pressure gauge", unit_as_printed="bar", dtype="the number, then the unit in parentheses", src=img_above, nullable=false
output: 65 (bar)
